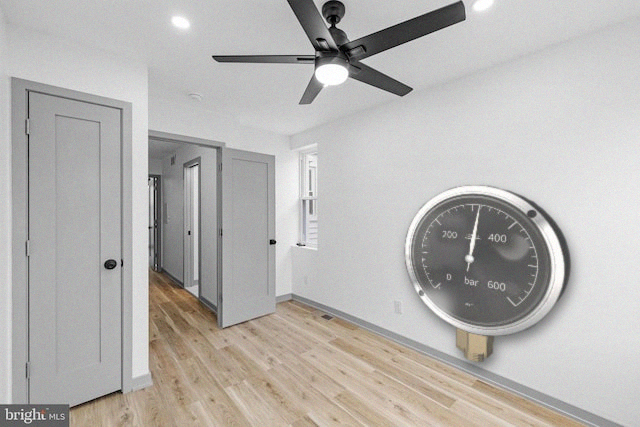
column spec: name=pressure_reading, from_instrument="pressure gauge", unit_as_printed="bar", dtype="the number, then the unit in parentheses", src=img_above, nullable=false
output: 320 (bar)
